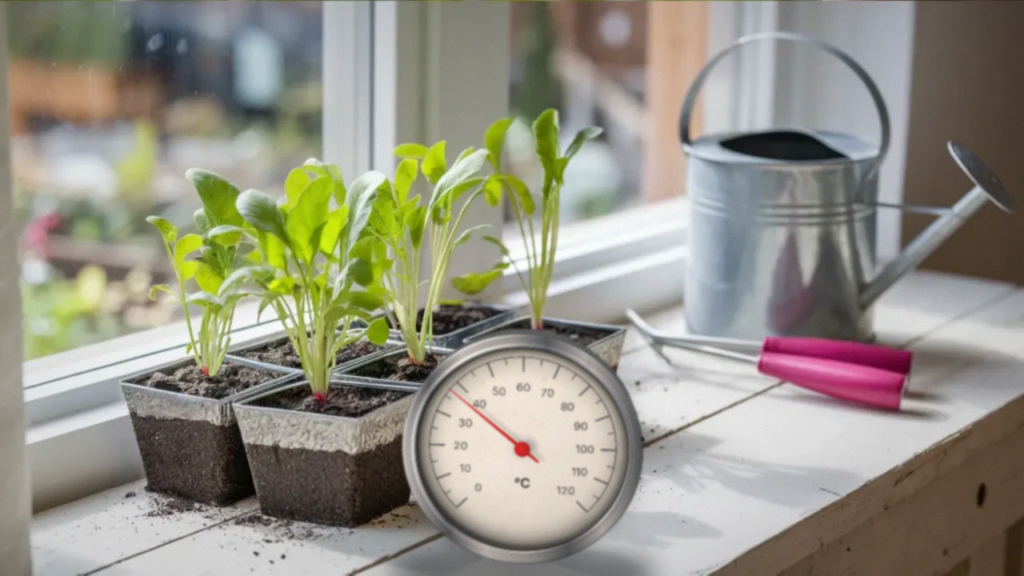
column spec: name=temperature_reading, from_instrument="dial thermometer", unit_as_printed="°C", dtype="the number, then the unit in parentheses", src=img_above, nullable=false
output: 37.5 (°C)
